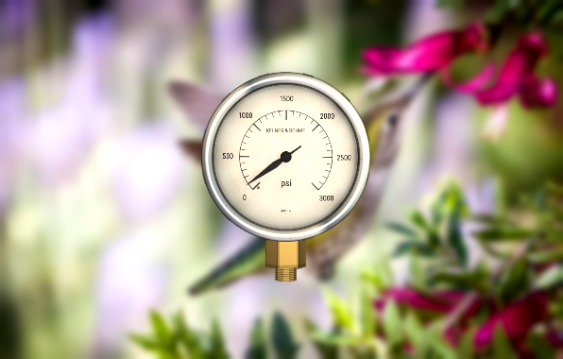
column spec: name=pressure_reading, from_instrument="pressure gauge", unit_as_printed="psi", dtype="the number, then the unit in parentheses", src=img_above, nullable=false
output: 100 (psi)
